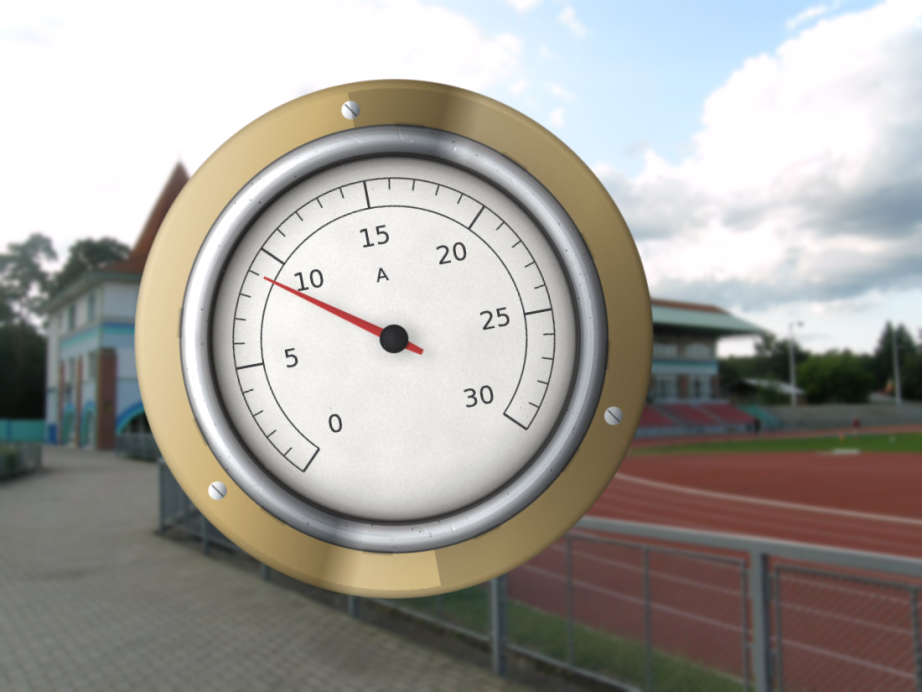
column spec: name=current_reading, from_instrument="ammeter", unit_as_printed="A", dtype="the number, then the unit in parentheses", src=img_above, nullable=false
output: 9 (A)
